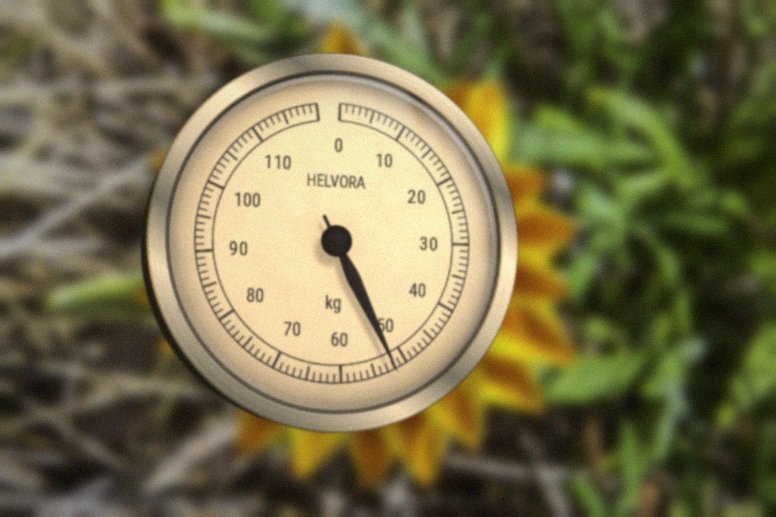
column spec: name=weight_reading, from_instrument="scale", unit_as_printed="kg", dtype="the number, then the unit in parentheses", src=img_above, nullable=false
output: 52 (kg)
